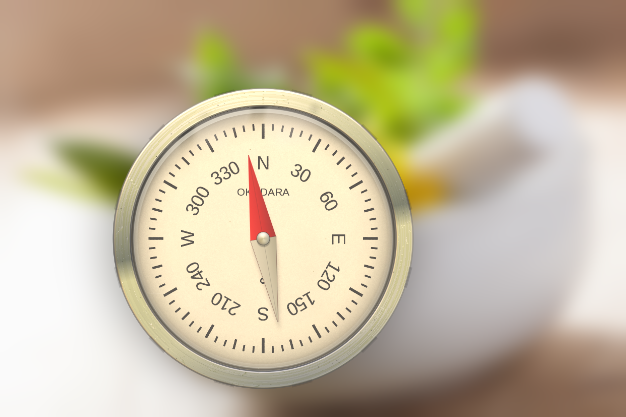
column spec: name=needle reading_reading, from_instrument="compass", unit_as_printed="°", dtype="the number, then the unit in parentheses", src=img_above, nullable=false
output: 350 (°)
